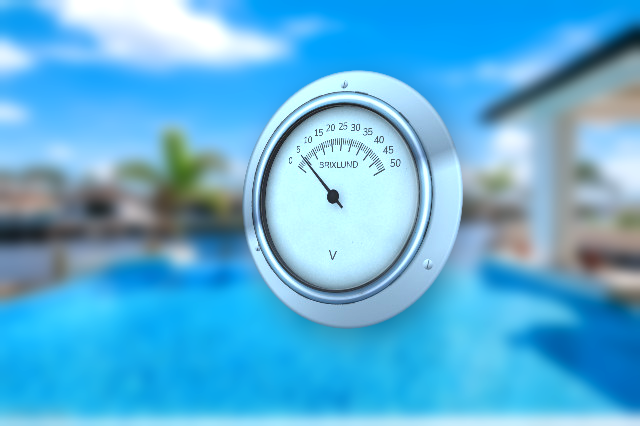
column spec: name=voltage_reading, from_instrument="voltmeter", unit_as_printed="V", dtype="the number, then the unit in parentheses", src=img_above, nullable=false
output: 5 (V)
